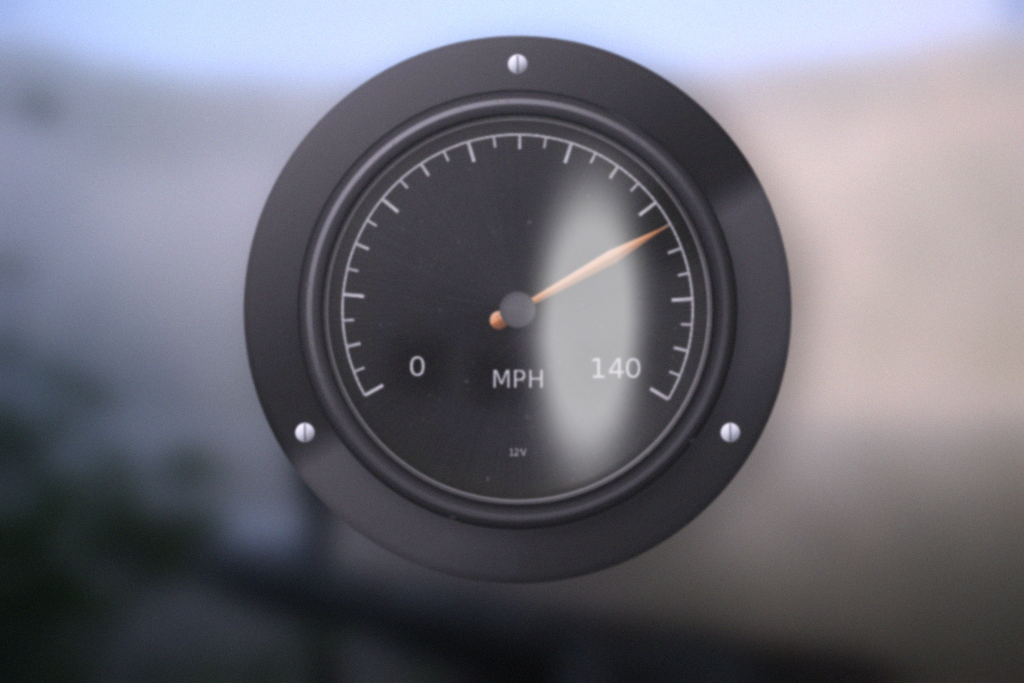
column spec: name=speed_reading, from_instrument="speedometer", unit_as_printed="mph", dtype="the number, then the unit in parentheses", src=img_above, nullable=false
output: 105 (mph)
